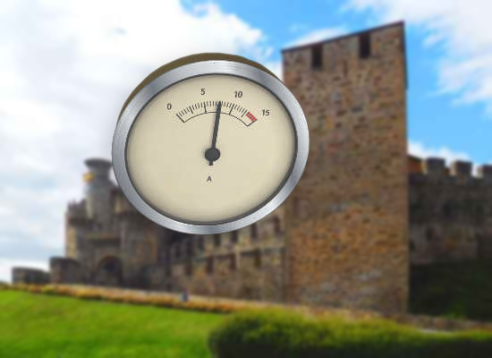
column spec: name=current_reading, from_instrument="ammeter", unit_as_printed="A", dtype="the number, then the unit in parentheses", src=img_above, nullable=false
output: 7.5 (A)
